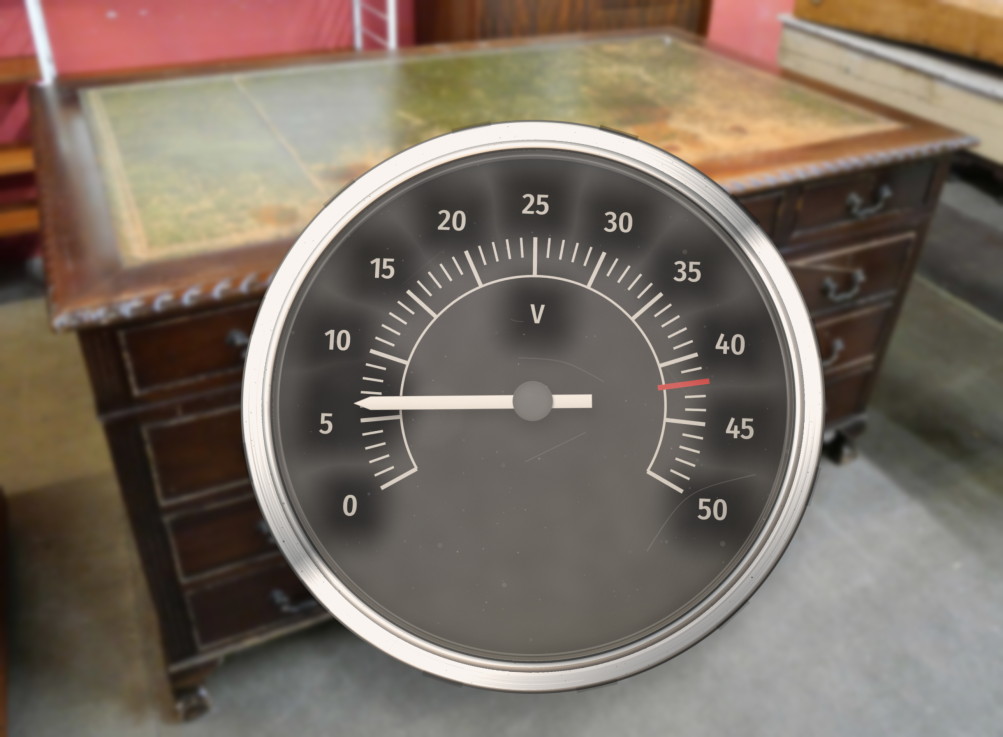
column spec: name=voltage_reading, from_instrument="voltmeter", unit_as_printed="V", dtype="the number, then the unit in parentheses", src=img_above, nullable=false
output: 6 (V)
